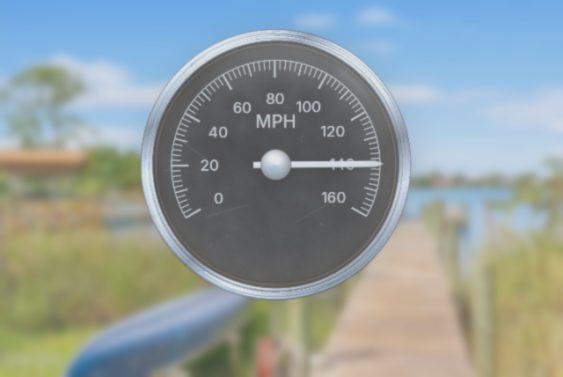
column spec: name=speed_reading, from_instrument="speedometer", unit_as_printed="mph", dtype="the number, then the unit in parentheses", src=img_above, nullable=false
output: 140 (mph)
